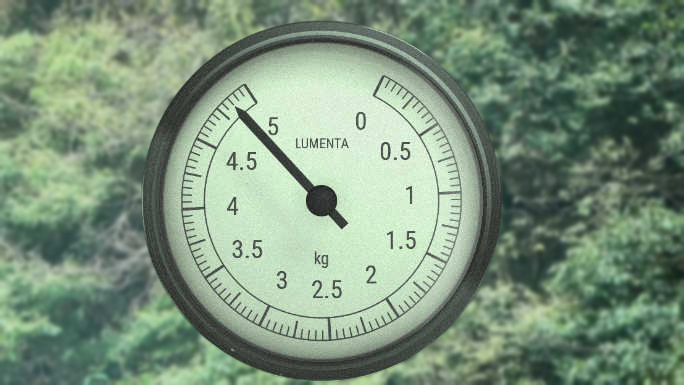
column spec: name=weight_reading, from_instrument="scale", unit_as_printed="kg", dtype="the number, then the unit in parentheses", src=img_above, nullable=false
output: 4.85 (kg)
